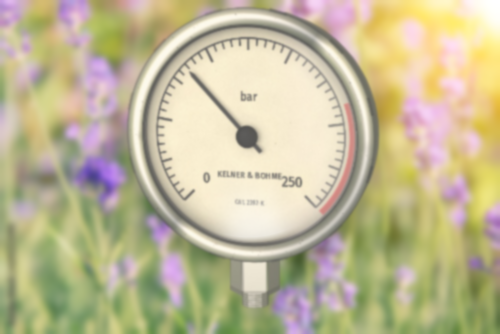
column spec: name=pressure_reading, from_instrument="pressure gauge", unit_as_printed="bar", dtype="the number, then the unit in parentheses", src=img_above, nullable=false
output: 85 (bar)
